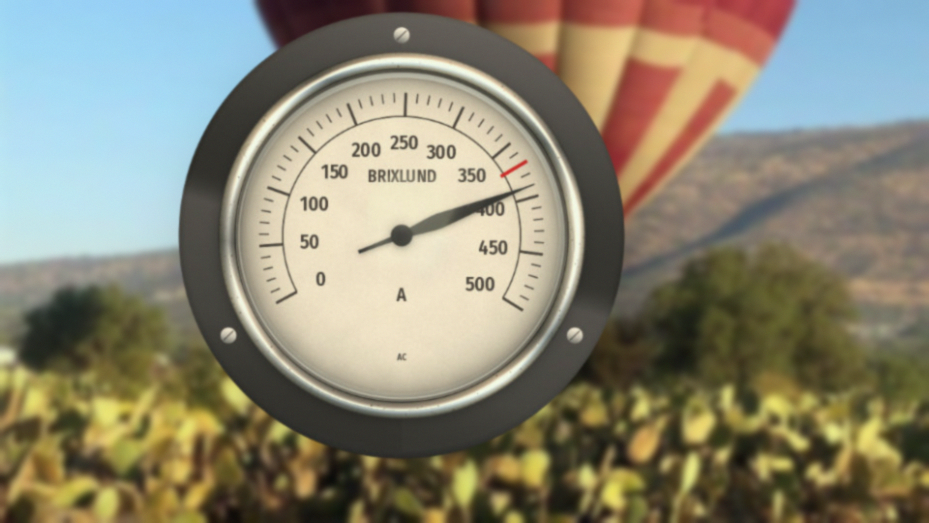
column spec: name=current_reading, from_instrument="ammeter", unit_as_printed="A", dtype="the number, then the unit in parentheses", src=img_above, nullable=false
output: 390 (A)
